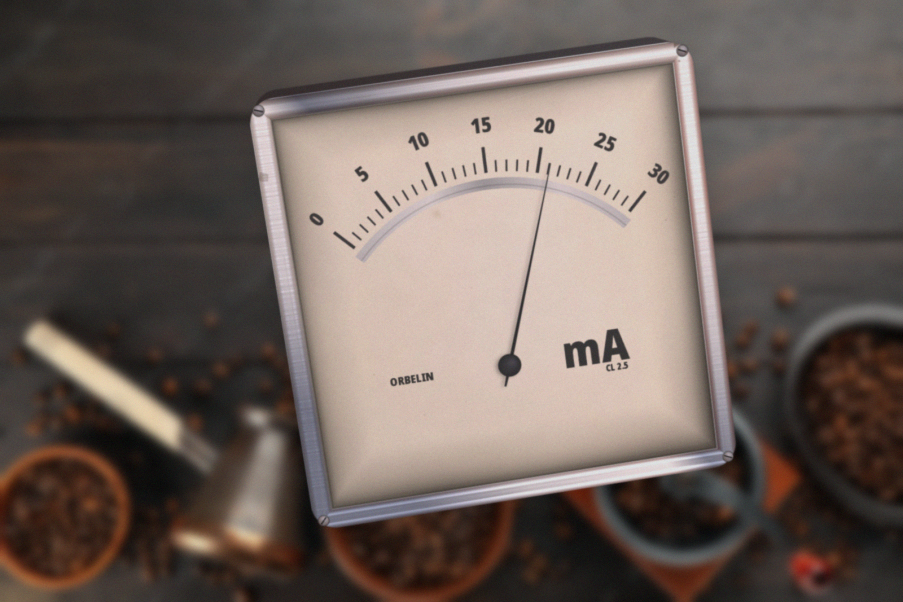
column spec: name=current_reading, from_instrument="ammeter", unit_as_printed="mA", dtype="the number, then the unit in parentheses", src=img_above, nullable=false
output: 21 (mA)
